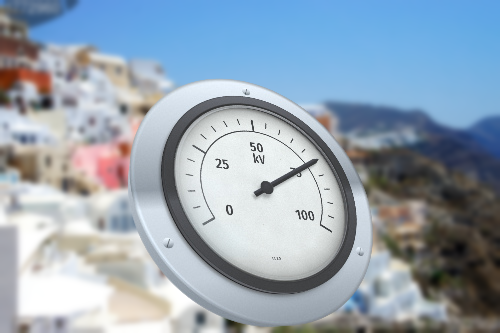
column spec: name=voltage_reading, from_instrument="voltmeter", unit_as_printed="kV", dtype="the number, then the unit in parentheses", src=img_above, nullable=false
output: 75 (kV)
